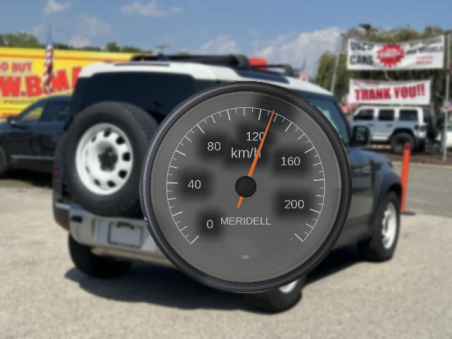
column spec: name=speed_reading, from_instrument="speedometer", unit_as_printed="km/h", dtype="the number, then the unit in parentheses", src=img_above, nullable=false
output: 127.5 (km/h)
